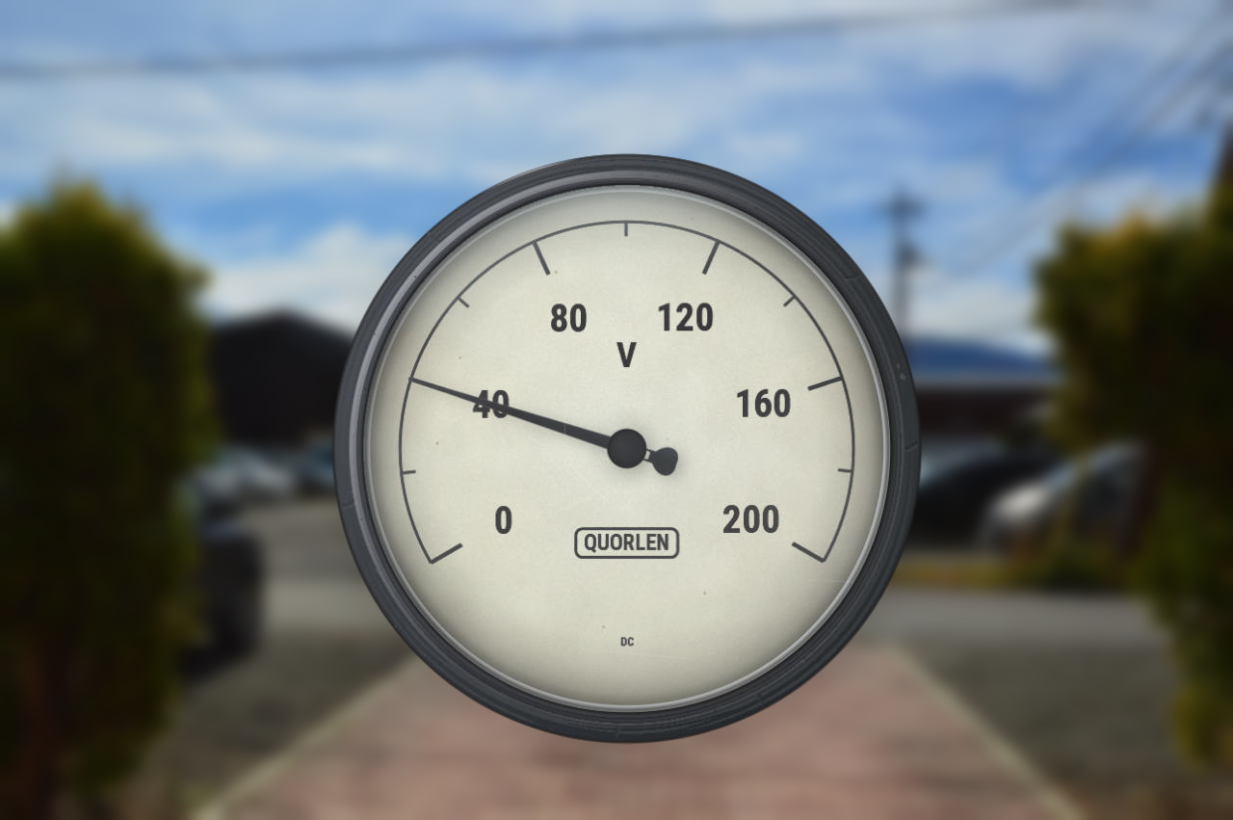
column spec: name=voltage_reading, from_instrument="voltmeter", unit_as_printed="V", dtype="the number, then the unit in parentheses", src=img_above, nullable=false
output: 40 (V)
